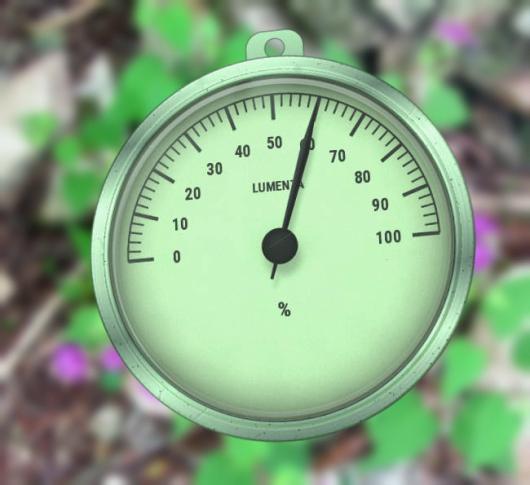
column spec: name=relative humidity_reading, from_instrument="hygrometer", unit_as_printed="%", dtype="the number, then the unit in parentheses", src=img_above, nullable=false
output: 60 (%)
